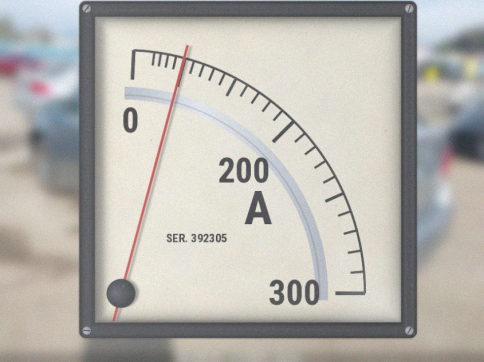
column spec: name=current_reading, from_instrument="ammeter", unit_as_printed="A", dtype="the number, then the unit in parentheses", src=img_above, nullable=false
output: 100 (A)
